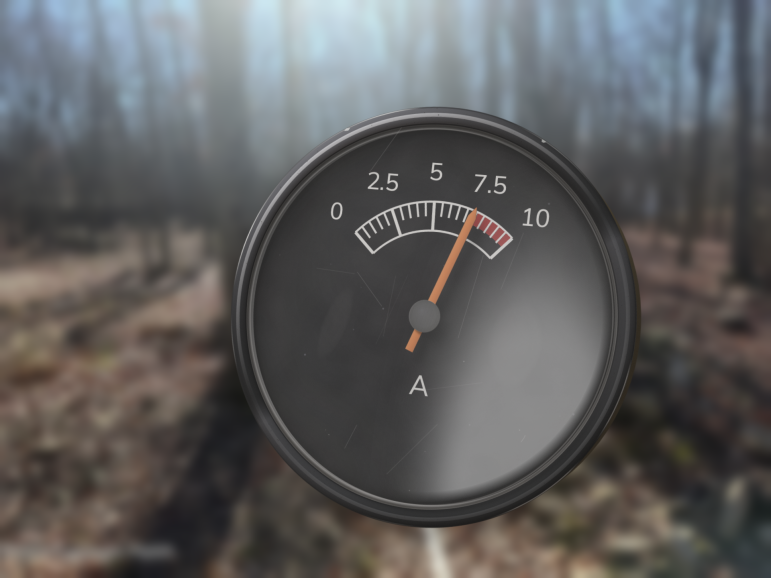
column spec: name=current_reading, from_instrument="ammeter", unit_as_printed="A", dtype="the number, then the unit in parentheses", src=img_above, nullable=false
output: 7.5 (A)
